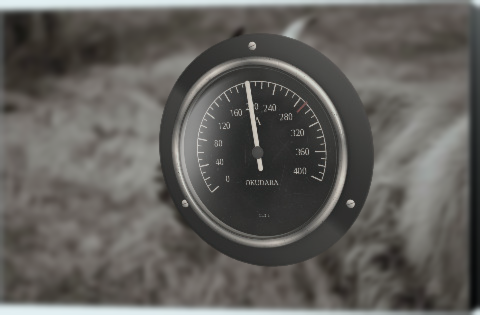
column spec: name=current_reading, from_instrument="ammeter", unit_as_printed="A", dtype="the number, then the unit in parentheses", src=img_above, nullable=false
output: 200 (A)
